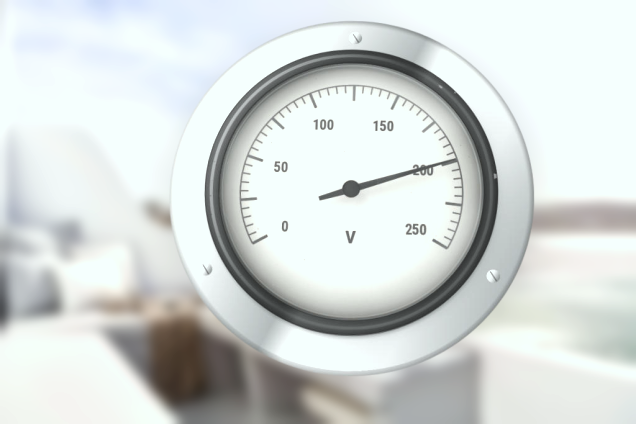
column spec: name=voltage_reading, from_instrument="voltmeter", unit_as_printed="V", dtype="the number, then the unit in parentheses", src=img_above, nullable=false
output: 200 (V)
